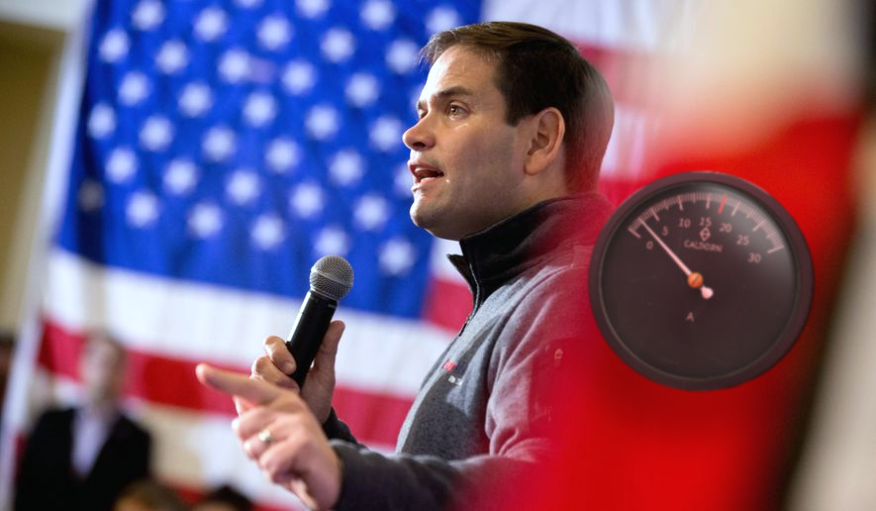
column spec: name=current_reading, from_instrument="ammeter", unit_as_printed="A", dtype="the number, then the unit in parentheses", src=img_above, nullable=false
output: 2.5 (A)
